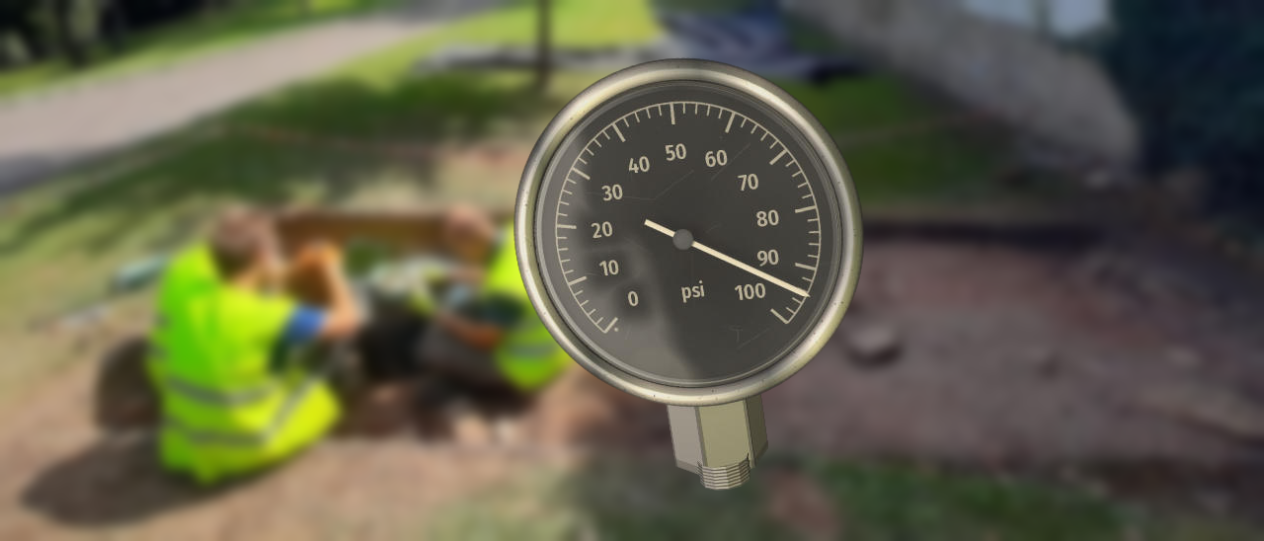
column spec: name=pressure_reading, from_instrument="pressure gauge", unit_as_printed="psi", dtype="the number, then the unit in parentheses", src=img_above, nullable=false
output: 94 (psi)
